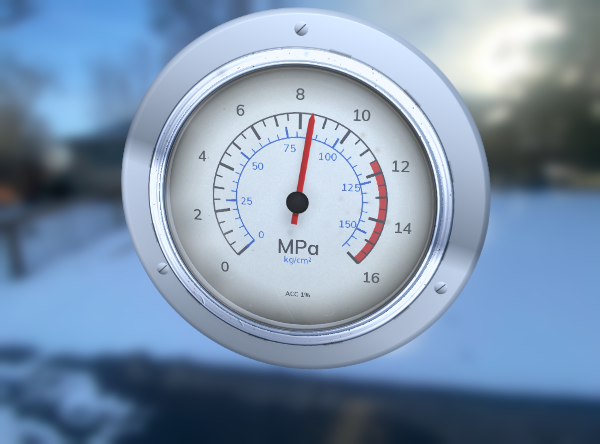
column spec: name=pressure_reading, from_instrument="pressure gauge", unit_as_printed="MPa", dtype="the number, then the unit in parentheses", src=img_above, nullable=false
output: 8.5 (MPa)
